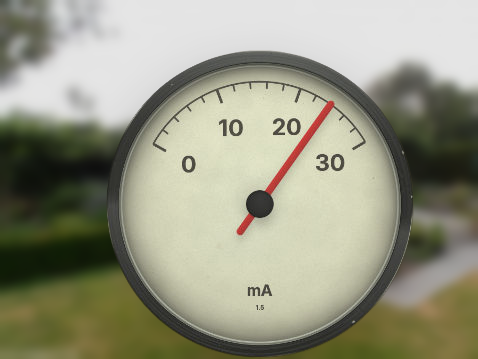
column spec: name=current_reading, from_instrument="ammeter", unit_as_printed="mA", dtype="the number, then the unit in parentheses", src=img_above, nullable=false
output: 24 (mA)
